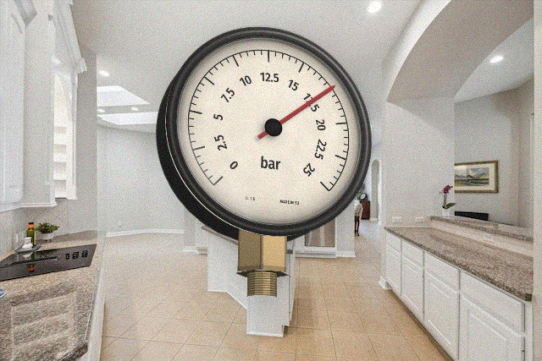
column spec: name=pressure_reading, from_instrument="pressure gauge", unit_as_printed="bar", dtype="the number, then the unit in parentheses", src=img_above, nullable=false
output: 17.5 (bar)
